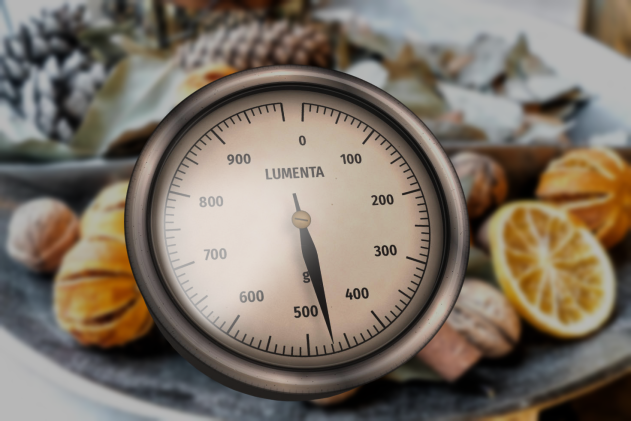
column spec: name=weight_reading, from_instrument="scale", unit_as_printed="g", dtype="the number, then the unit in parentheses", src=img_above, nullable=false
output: 470 (g)
